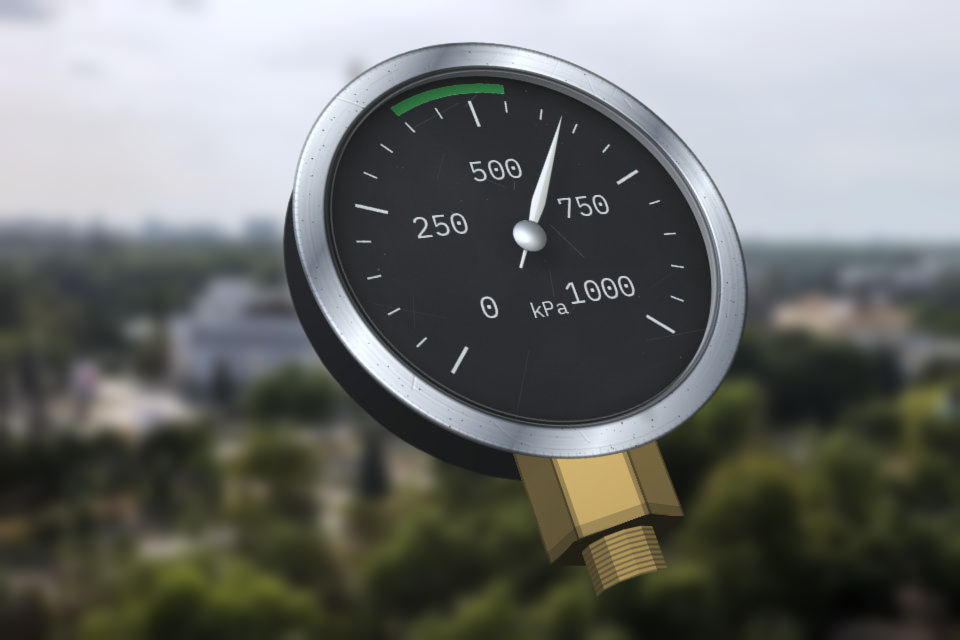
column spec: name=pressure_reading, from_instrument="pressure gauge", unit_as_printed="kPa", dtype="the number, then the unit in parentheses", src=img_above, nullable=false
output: 625 (kPa)
